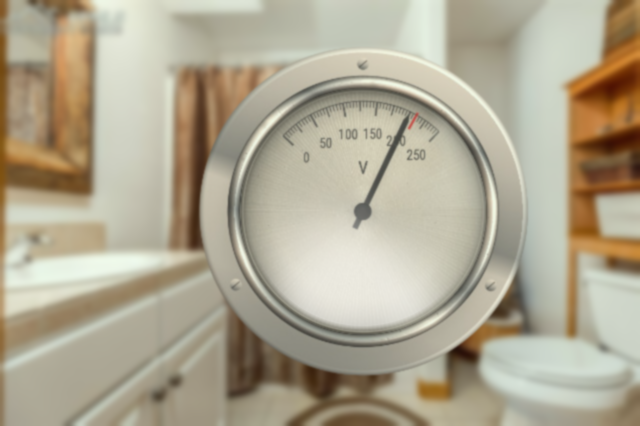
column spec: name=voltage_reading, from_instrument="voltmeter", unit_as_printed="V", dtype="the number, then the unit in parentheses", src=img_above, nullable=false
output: 200 (V)
